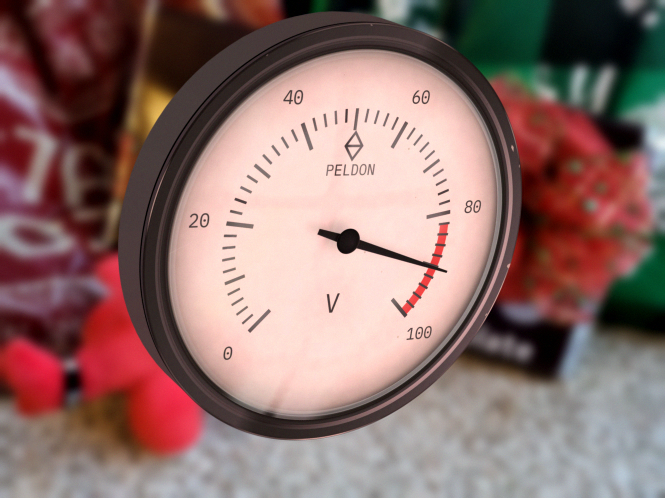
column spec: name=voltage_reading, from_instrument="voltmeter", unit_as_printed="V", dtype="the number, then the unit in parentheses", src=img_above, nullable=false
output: 90 (V)
